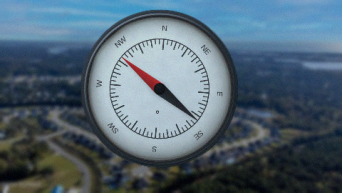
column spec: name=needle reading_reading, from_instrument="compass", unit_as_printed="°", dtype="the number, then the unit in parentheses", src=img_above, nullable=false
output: 305 (°)
